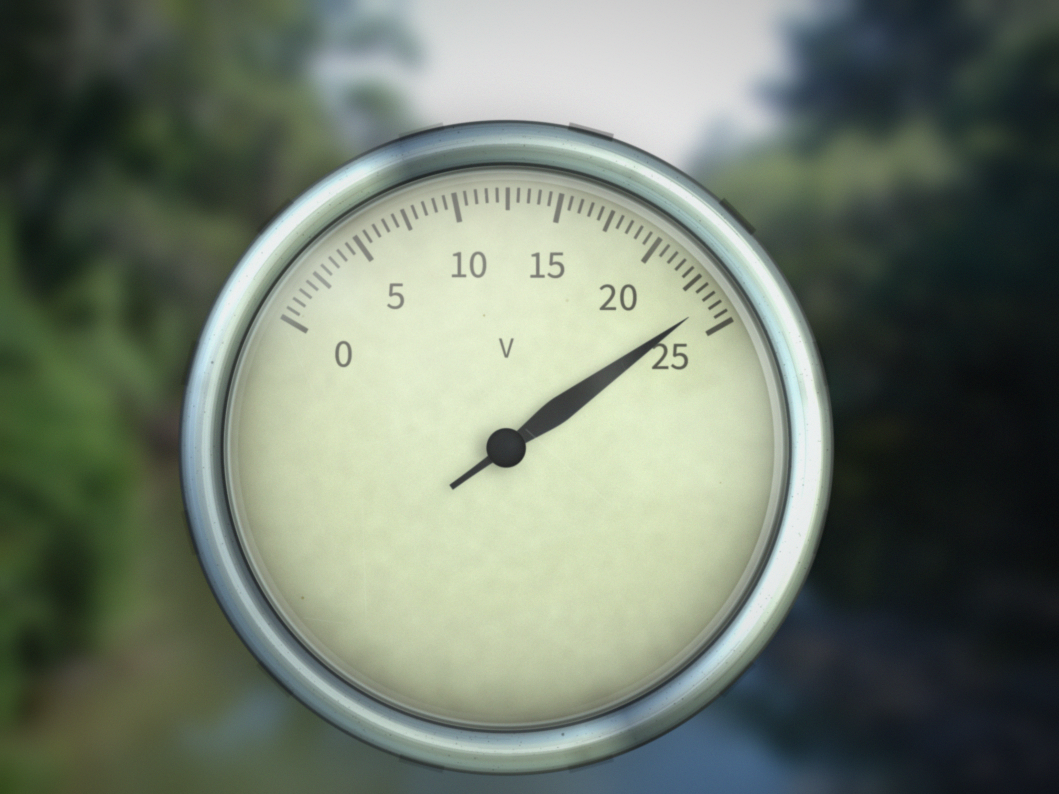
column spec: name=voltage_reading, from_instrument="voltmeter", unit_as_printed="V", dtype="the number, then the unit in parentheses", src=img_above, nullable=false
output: 23.75 (V)
